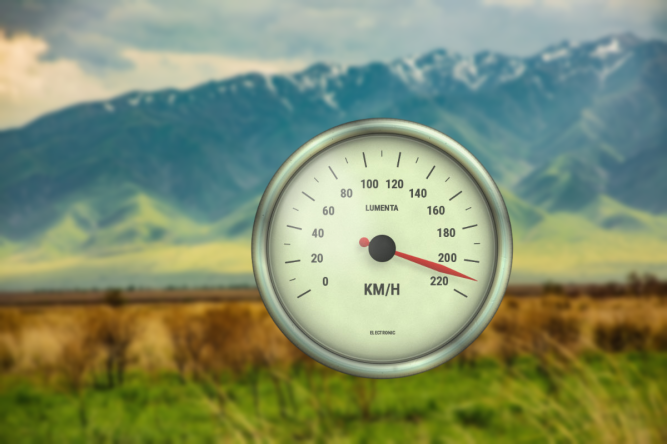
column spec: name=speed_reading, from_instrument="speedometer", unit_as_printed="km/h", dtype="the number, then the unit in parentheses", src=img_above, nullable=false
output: 210 (km/h)
